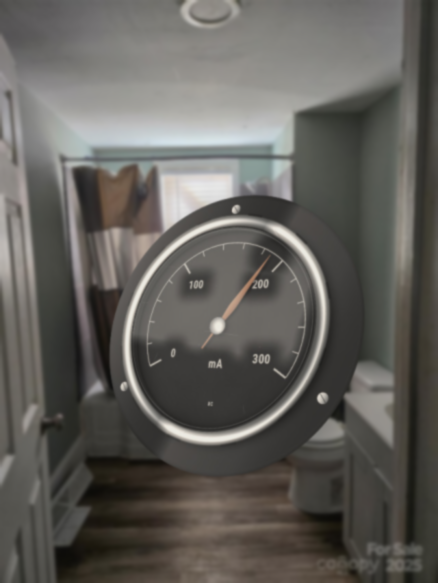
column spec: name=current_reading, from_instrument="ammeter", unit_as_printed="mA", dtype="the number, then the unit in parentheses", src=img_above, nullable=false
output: 190 (mA)
